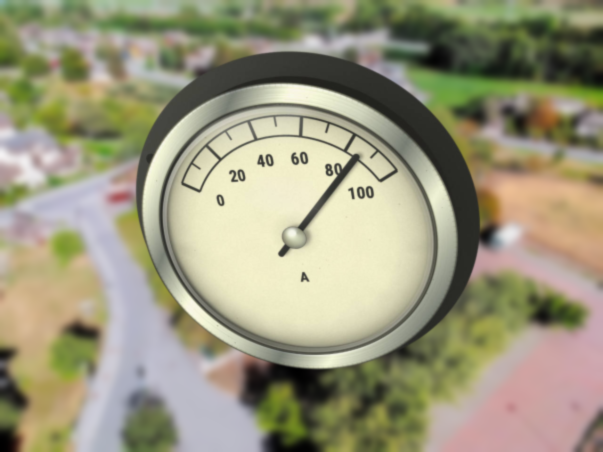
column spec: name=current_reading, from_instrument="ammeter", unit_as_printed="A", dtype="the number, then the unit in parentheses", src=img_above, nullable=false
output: 85 (A)
